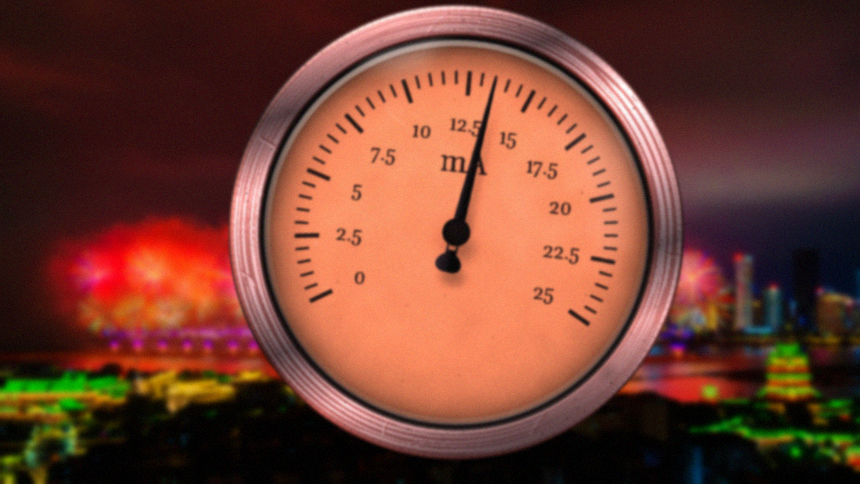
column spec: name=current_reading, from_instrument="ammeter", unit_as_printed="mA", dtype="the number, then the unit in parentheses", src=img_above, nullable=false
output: 13.5 (mA)
